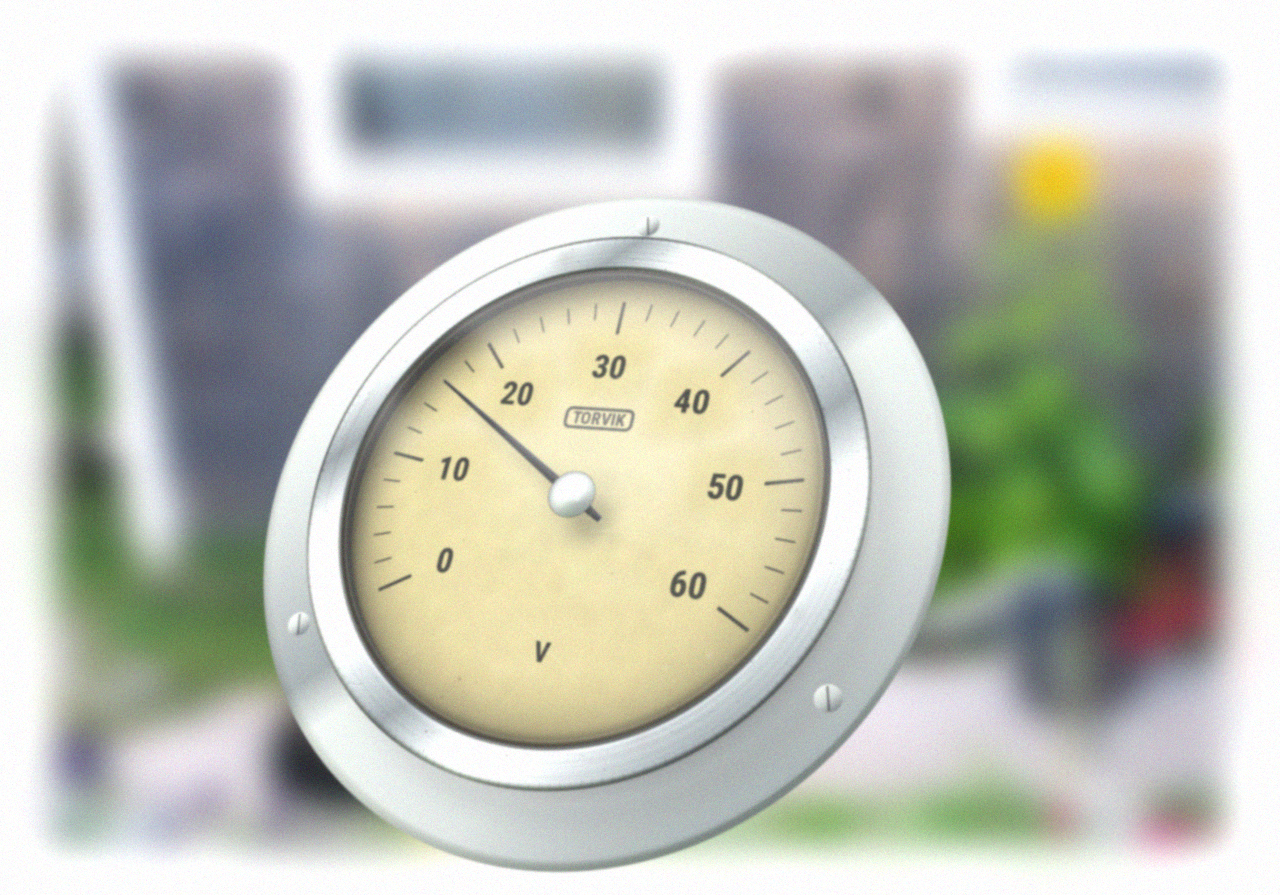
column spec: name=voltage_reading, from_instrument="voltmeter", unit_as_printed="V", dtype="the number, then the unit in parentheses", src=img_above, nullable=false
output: 16 (V)
